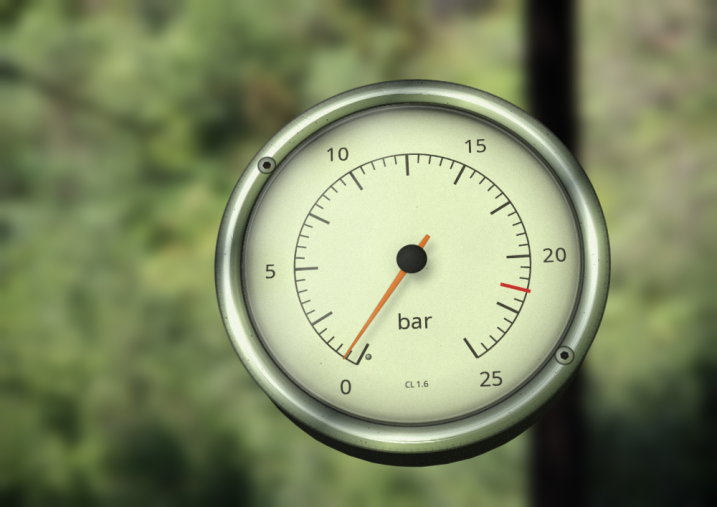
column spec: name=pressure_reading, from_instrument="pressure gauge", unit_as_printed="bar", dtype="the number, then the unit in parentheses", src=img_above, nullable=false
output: 0.5 (bar)
